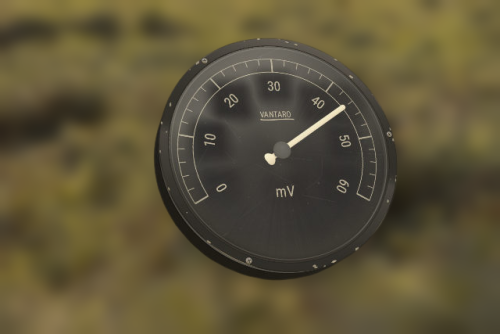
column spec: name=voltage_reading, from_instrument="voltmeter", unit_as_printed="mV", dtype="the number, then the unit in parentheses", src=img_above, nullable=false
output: 44 (mV)
